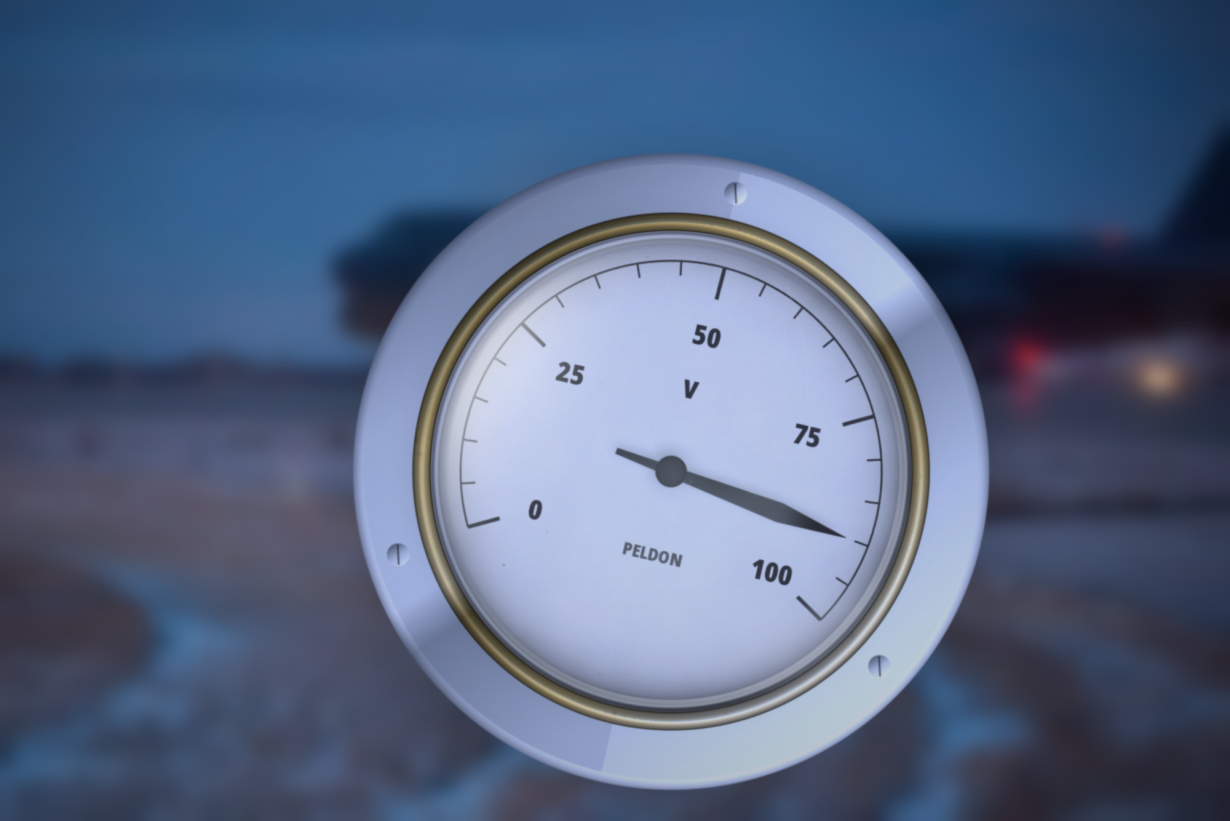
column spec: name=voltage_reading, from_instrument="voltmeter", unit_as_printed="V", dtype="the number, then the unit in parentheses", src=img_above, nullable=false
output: 90 (V)
